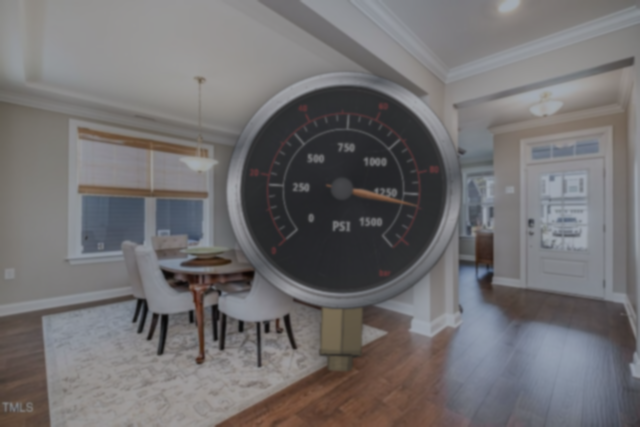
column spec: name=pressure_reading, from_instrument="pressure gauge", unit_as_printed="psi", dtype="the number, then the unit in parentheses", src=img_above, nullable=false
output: 1300 (psi)
